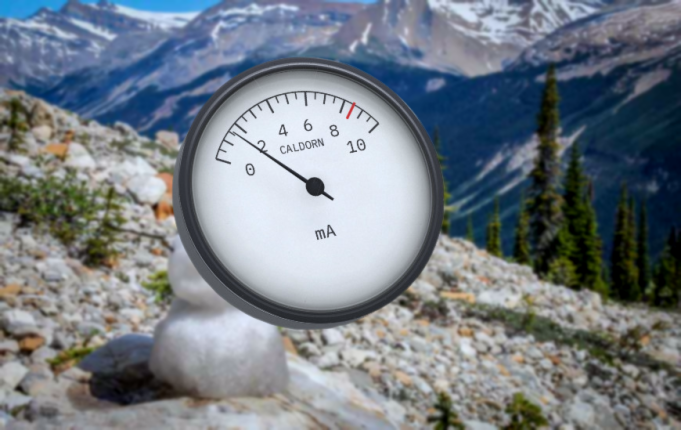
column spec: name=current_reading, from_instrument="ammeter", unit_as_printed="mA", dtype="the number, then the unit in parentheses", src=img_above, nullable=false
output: 1.5 (mA)
